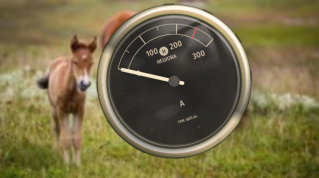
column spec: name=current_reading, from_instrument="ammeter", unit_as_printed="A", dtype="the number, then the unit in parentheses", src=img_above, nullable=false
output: 0 (A)
